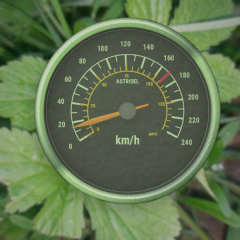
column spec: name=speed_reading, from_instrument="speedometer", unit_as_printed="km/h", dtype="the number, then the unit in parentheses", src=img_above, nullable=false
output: 15 (km/h)
